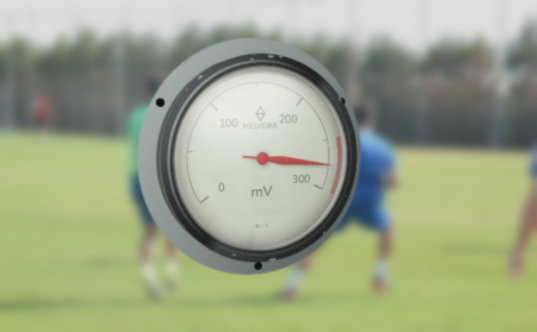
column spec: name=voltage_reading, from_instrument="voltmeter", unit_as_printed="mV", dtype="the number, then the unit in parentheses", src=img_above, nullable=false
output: 275 (mV)
